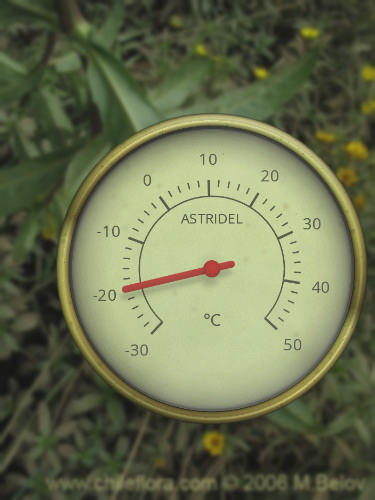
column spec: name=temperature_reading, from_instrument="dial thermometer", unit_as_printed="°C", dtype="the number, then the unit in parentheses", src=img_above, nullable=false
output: -20 (°C)
